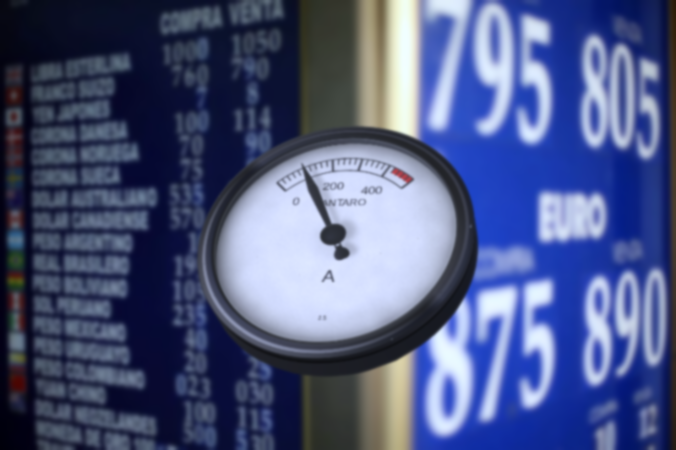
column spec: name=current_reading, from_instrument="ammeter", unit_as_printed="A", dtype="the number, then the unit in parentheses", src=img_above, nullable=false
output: 100 (A)
